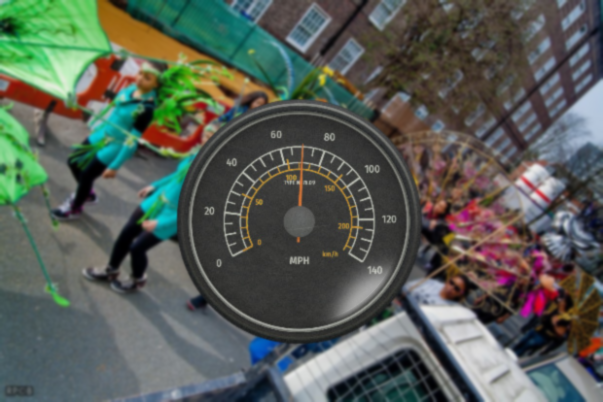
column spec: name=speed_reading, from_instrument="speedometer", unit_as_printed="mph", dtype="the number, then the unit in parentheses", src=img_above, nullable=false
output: 70 (mph)
